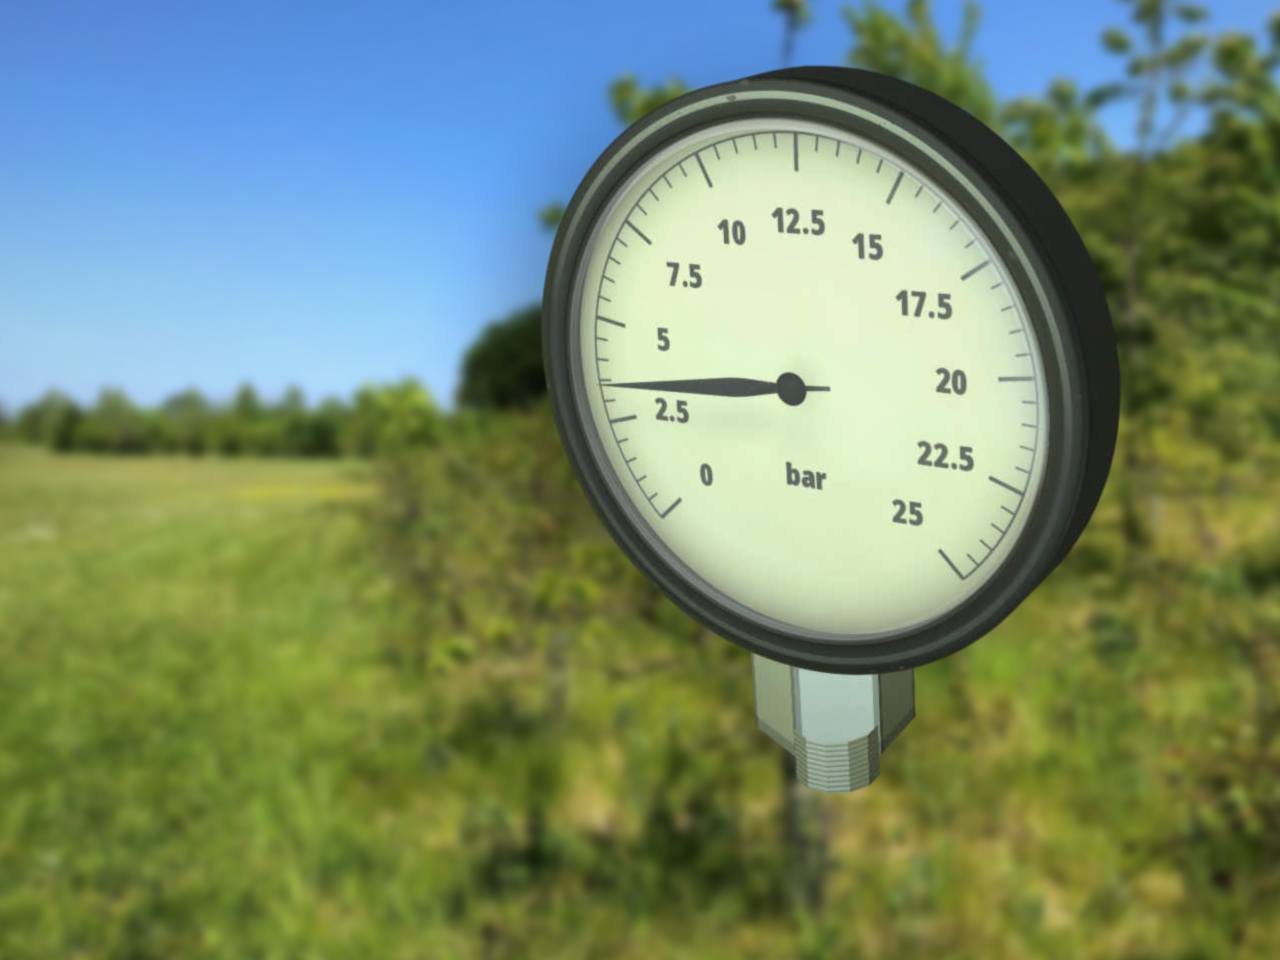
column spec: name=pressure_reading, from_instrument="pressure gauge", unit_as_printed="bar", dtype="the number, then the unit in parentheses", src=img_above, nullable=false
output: 3.5 (bar)
